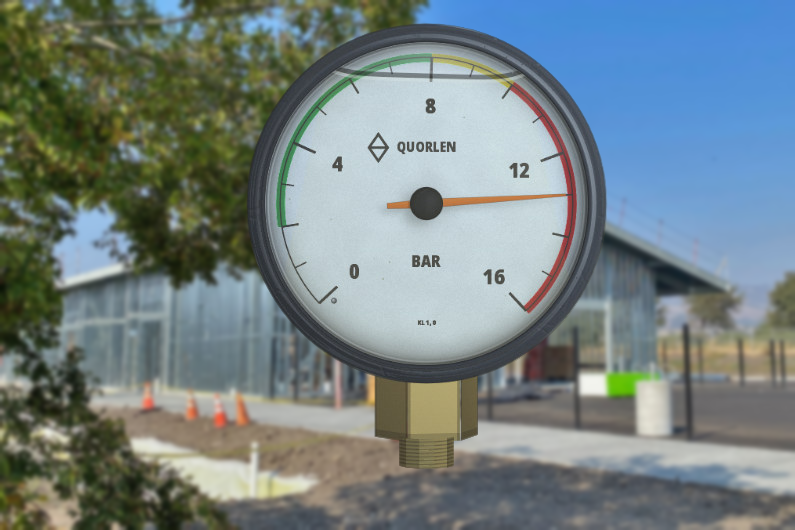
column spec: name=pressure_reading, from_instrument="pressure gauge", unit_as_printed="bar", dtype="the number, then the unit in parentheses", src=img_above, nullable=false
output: 13 (bar)
